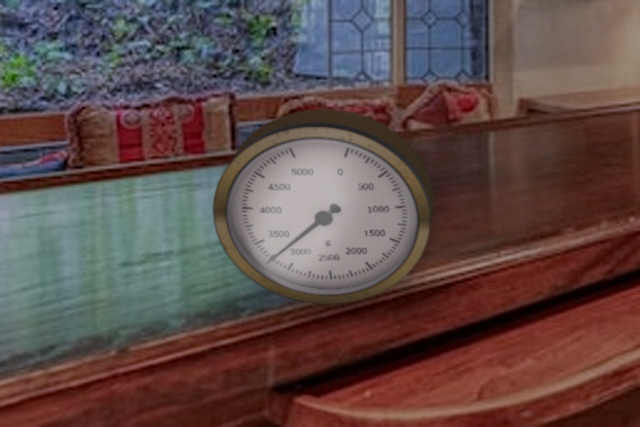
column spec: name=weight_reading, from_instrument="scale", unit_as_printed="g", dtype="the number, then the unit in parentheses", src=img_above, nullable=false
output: 3250 (g)
